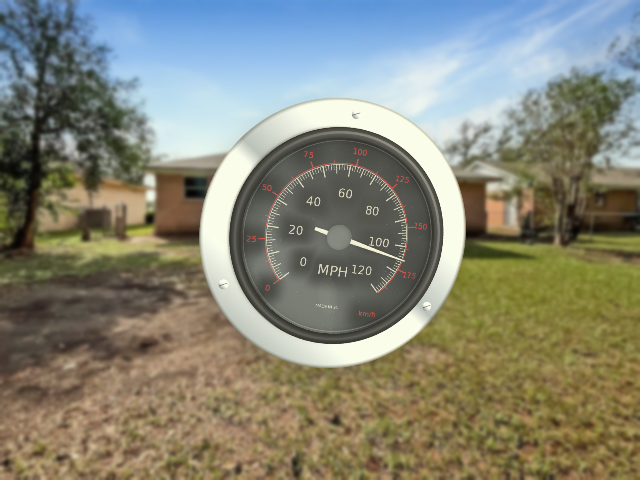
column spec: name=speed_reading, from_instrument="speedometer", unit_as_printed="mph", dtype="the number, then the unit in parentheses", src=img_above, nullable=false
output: 105 (mph)
